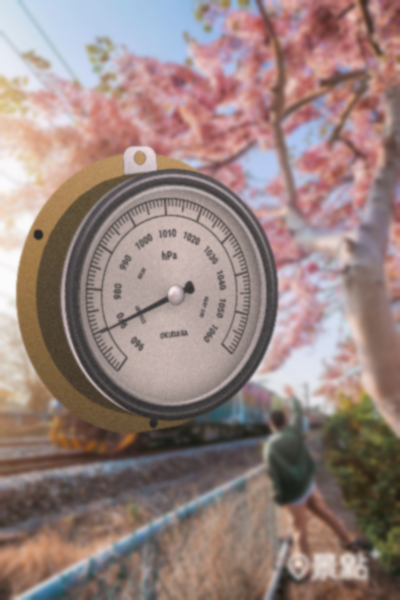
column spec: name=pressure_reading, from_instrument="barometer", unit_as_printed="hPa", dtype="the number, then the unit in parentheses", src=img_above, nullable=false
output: 970 (hPa)
